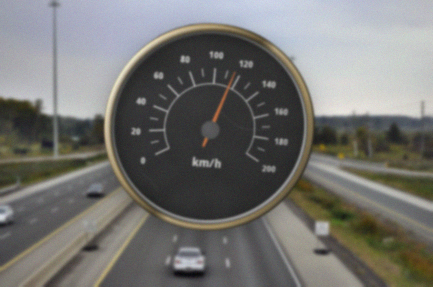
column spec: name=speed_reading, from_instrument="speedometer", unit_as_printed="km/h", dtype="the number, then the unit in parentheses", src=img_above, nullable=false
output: 115 (km/h)
